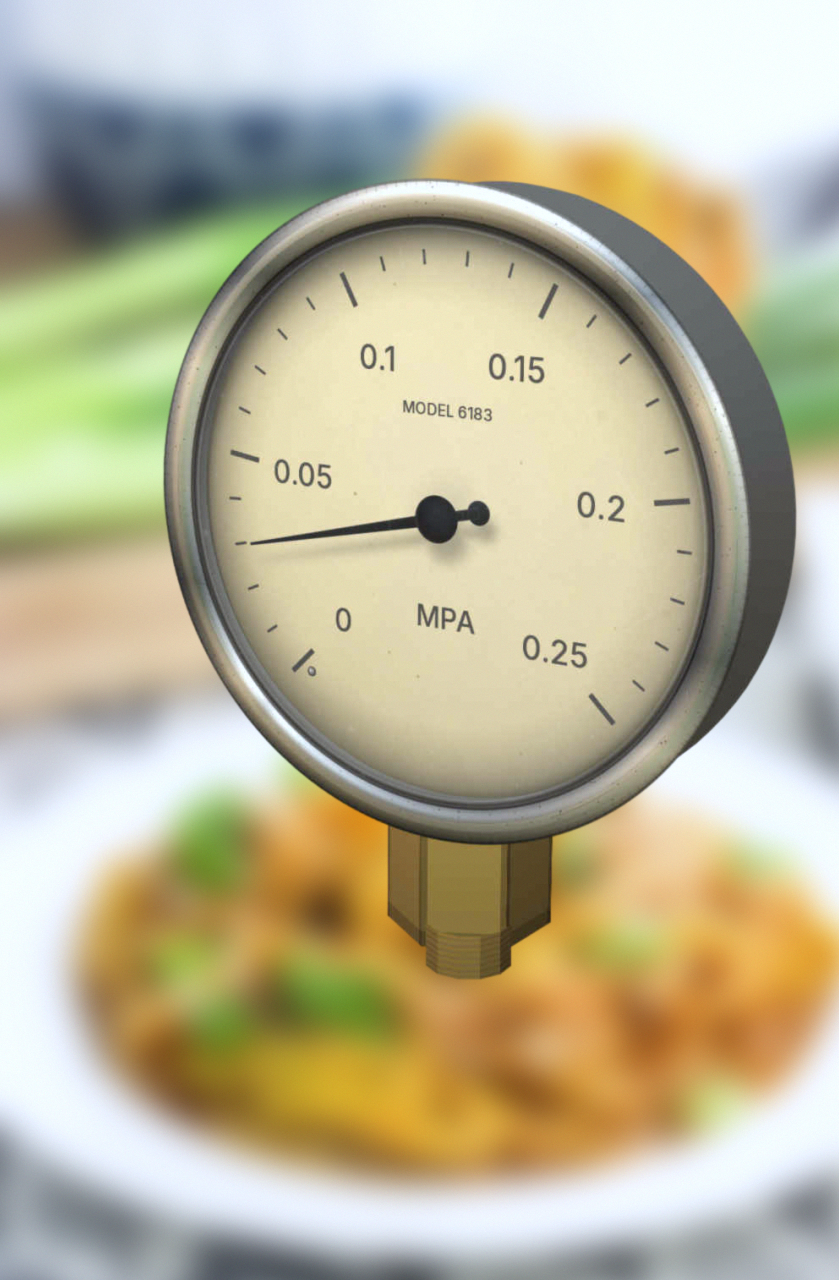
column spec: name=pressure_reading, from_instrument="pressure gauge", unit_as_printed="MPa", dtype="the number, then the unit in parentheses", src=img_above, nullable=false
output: 0.03 (MPa)
